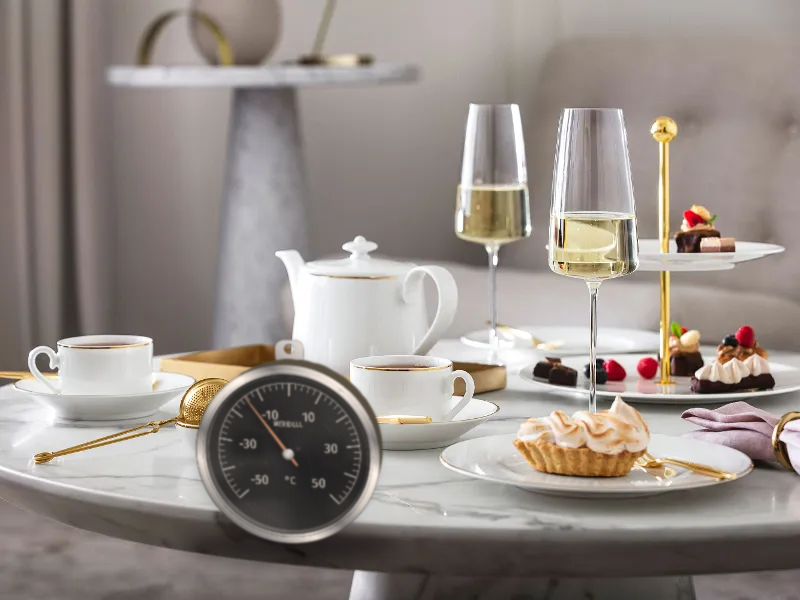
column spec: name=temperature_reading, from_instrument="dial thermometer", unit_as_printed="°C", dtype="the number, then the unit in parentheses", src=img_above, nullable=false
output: -14 (°C)
